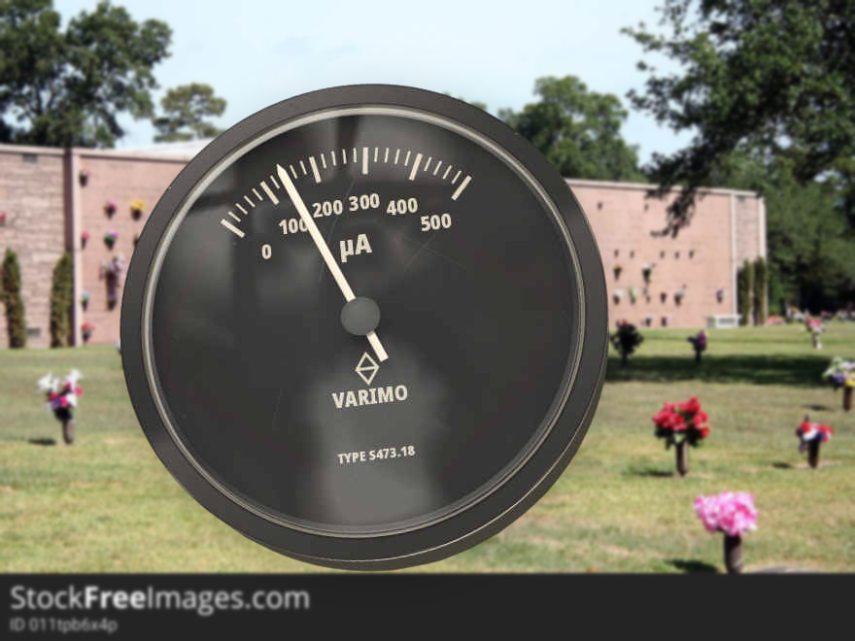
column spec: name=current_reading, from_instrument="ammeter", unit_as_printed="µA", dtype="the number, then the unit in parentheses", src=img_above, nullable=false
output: 140 (µA)
